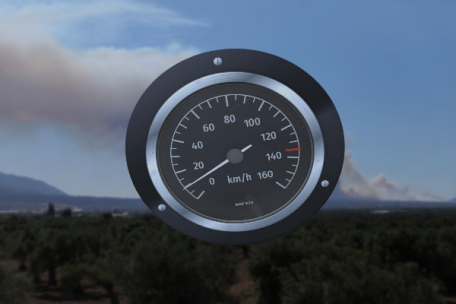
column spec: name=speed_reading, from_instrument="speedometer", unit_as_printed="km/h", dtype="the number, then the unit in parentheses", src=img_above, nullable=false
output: 10 (km/h)
